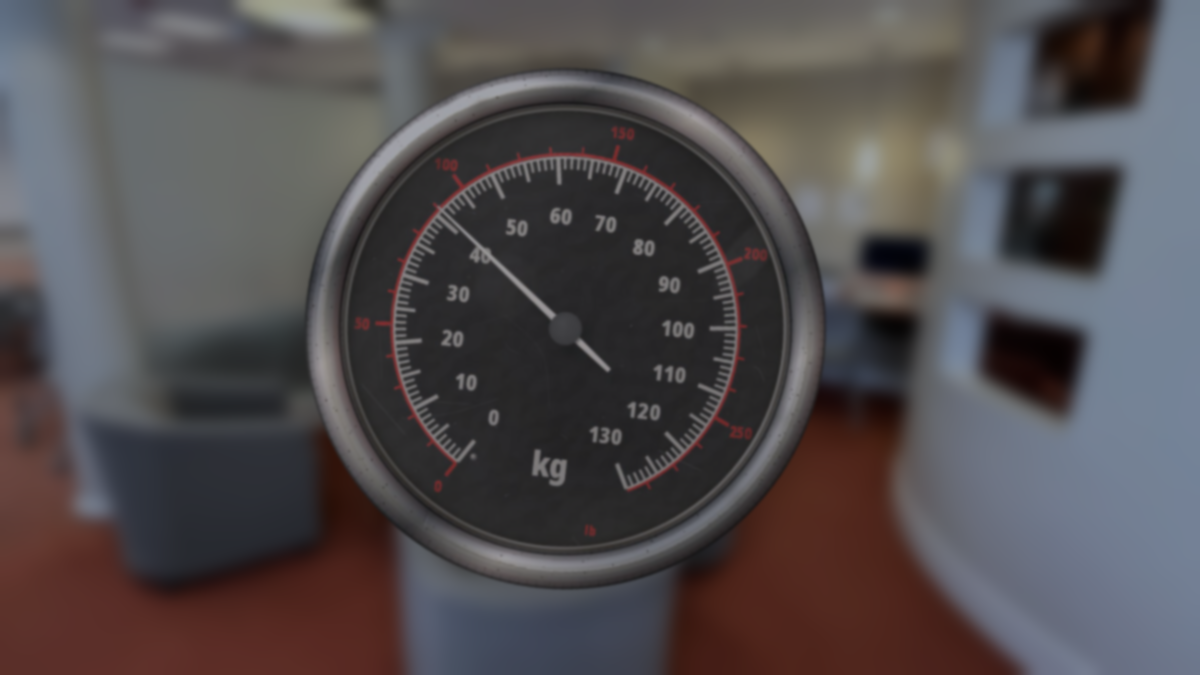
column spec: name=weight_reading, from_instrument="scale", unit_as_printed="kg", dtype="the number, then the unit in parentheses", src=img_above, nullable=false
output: 41 (kg)
